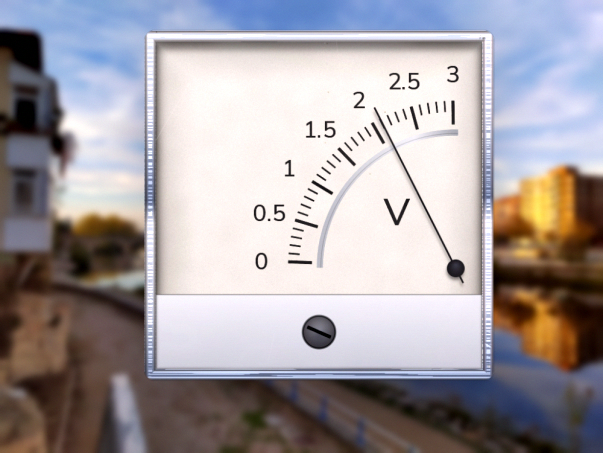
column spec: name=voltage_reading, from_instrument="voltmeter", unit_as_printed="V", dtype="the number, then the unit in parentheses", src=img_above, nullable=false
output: 2.1 (V)
